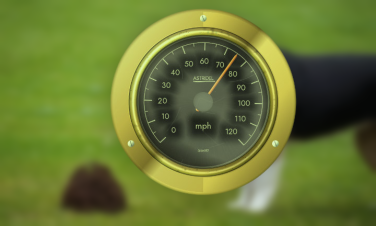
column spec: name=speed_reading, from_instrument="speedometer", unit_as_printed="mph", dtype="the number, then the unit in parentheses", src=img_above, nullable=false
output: 75 (mph)
